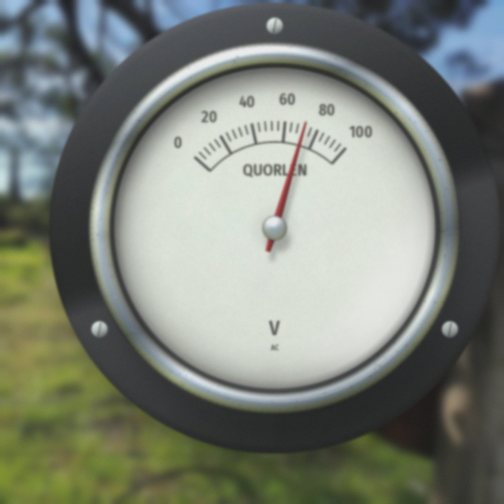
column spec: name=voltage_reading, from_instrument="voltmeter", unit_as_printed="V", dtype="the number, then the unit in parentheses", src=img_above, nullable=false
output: 72 (V)
